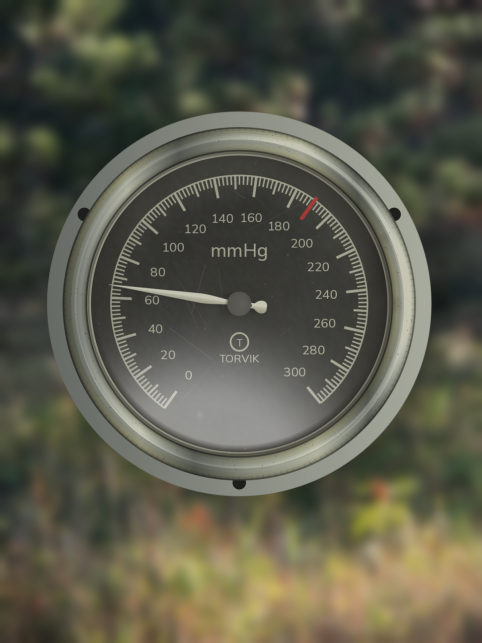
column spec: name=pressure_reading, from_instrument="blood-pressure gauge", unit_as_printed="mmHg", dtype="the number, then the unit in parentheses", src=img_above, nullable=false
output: 66 (mmHg)
